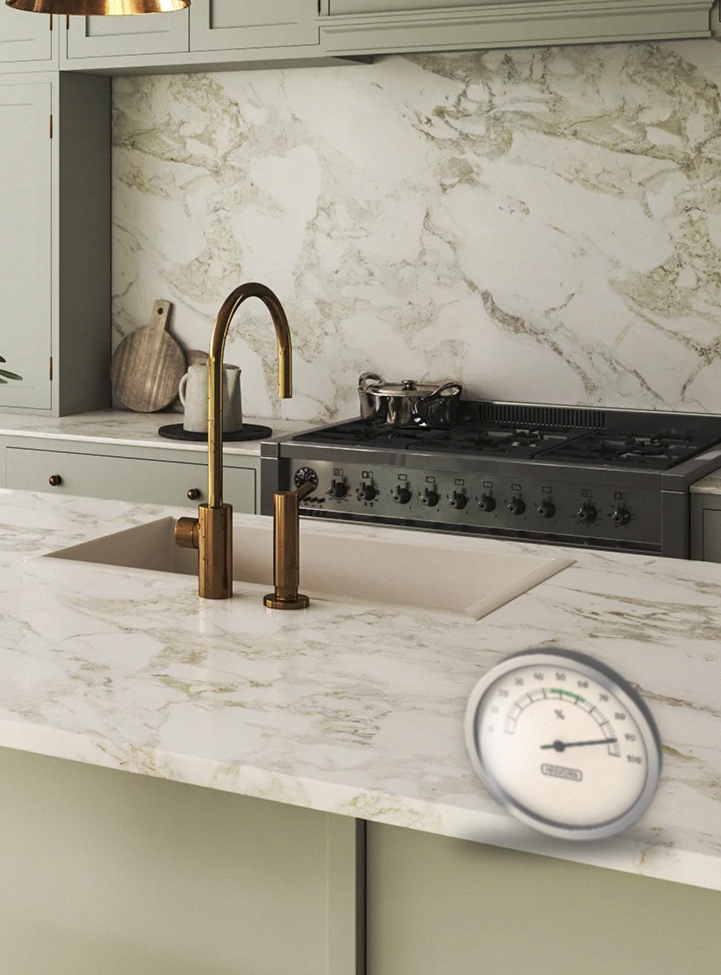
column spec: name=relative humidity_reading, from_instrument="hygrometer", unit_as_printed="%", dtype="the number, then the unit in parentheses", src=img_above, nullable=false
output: 90 (%)
